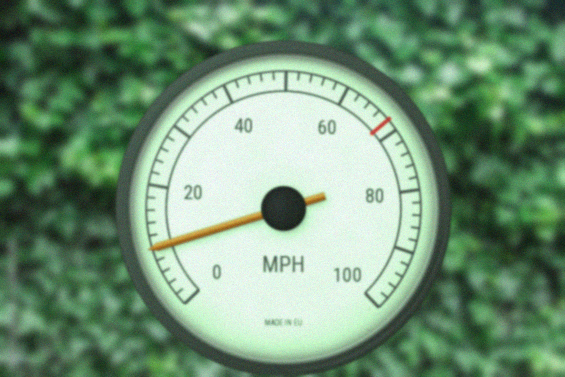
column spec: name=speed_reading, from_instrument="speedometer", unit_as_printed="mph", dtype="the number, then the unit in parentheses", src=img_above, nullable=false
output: 10 (mph)
